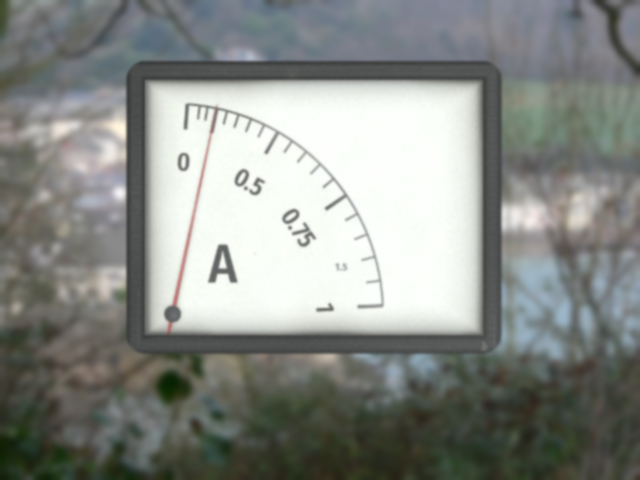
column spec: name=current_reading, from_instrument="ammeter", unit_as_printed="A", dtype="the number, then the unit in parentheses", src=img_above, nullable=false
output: 0.25 (A)
